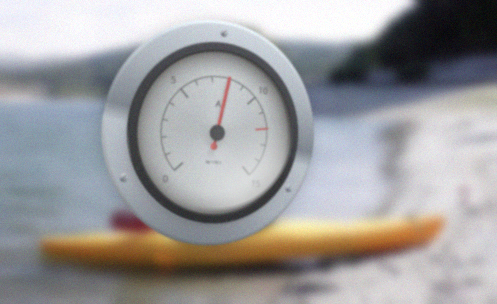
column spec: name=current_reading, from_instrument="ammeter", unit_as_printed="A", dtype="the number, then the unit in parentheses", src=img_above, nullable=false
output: 8 (A)
